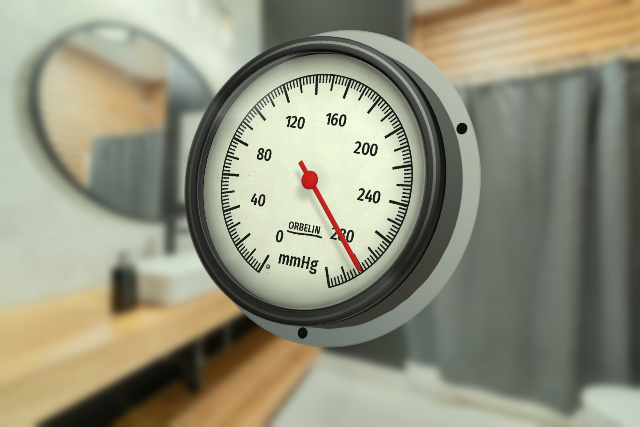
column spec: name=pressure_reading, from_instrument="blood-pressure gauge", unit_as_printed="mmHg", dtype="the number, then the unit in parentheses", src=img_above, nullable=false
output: 280 (mmHg)
